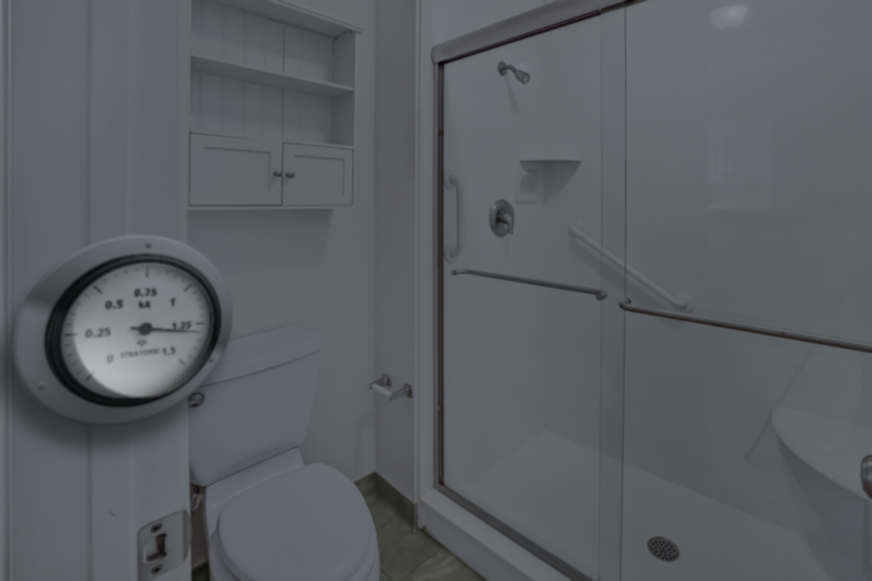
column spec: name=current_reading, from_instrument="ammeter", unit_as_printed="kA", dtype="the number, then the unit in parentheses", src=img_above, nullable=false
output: 1.3 (kA)
